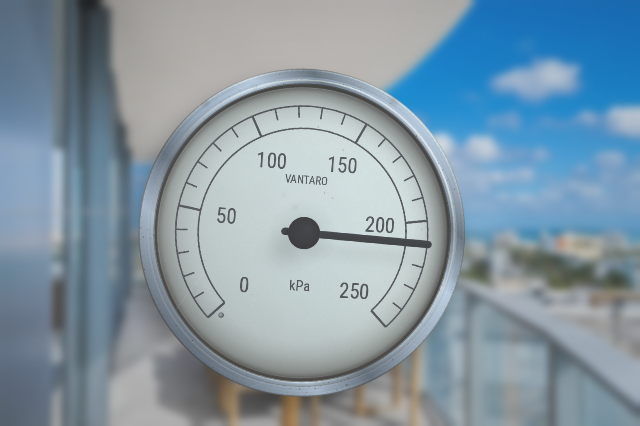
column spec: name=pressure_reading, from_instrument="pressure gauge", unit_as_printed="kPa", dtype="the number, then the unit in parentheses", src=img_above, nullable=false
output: 210 (kPa)
